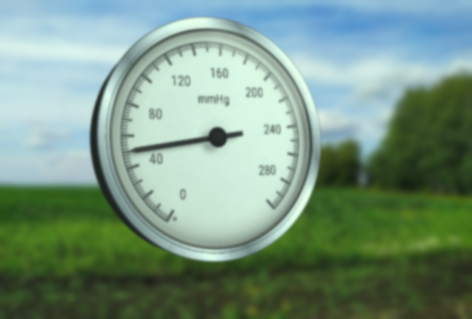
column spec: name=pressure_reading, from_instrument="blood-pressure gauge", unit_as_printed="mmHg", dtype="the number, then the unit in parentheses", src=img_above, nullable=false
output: 50 (mmHg)
